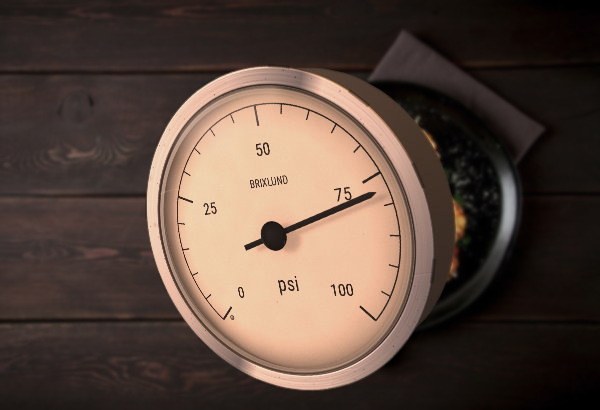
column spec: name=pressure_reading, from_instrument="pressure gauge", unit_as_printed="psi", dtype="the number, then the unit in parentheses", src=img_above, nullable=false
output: 77.5 (psi)
